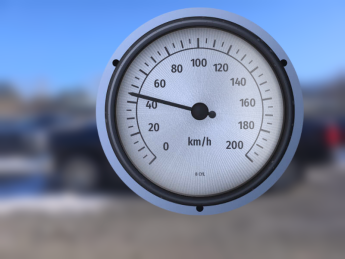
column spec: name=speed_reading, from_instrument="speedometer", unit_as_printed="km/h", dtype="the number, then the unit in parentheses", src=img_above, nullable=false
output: 45 (km/h)
